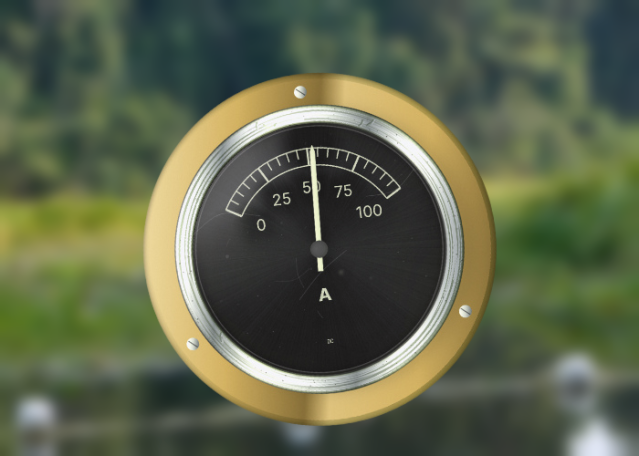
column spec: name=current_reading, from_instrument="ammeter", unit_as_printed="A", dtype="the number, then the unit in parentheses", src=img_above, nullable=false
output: 52.5 (A)
